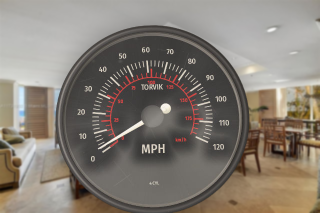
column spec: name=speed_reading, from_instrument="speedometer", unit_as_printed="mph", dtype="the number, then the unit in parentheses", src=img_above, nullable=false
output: 2 (mph)
